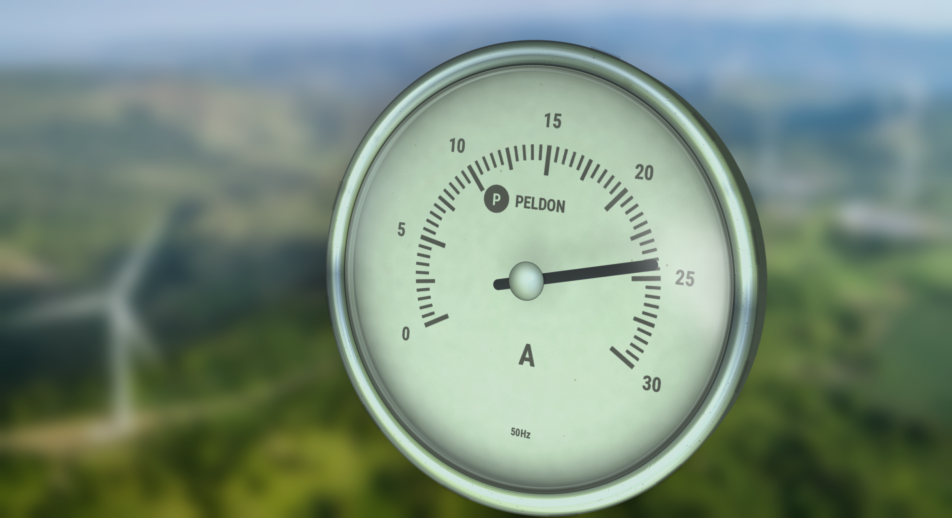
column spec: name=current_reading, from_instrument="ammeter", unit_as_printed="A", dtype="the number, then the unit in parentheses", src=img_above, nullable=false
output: 24.25 (A)
